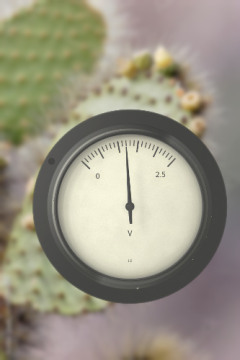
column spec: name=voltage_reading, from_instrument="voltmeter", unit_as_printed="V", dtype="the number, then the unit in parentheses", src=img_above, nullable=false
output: 1.2 (V)
